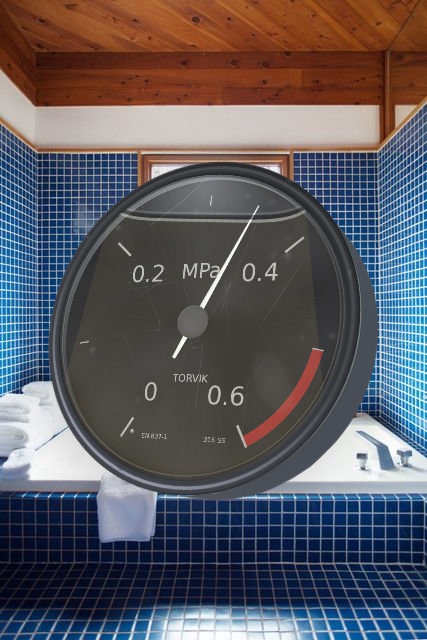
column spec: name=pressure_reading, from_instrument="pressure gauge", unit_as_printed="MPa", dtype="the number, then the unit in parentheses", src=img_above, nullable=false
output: 0.35 (MPa)
